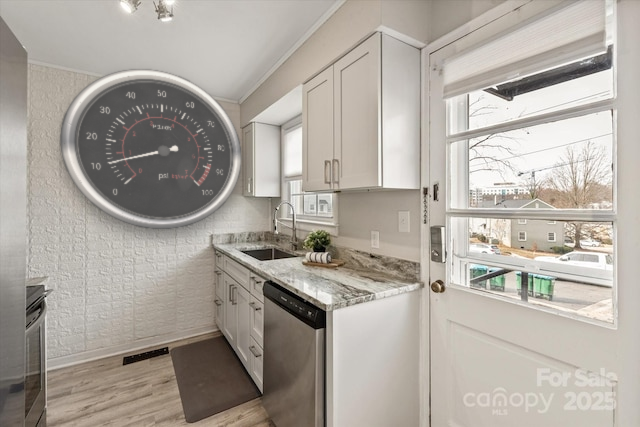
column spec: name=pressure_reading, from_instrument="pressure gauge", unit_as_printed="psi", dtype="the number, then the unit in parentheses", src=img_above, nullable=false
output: 10 (psi)
